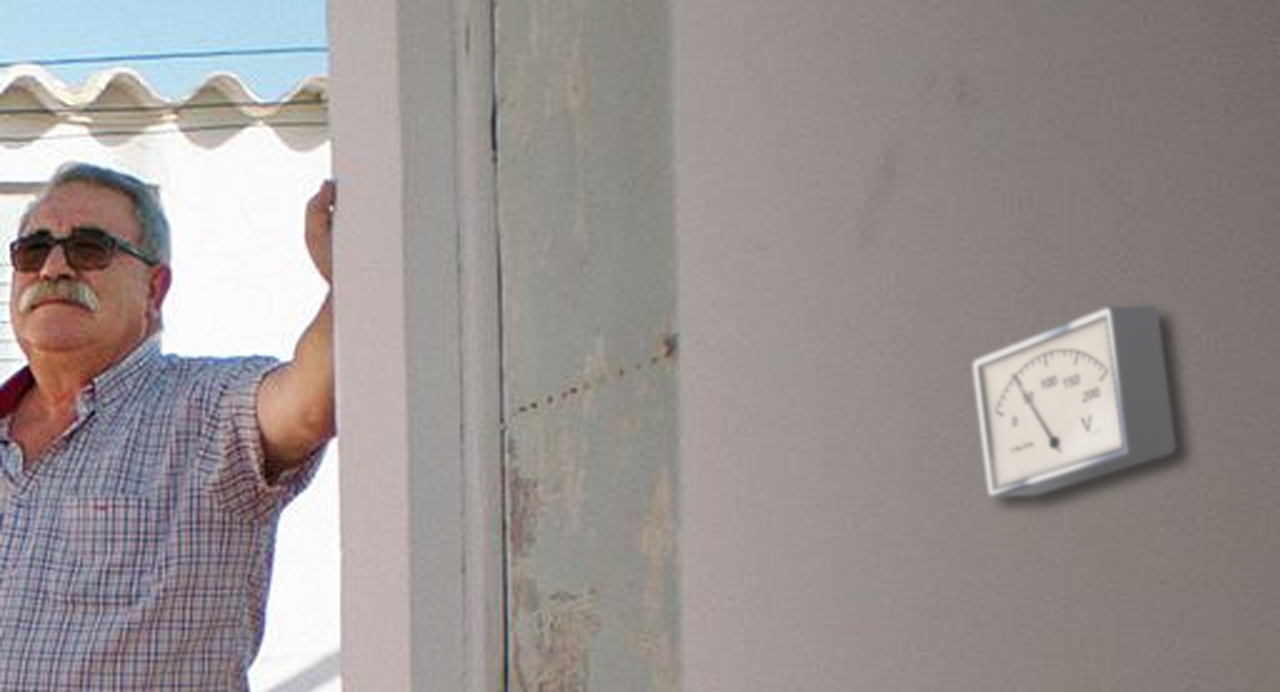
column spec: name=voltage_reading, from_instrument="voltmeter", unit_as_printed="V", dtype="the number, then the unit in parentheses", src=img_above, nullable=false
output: 50 (V)
